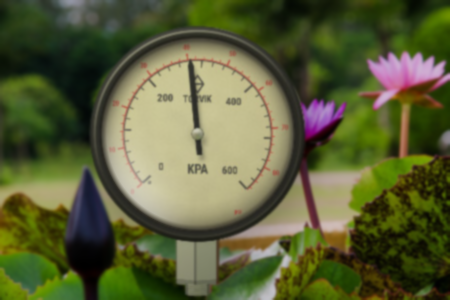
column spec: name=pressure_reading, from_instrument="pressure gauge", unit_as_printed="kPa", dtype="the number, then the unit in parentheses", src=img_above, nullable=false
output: 280 (kPa)
